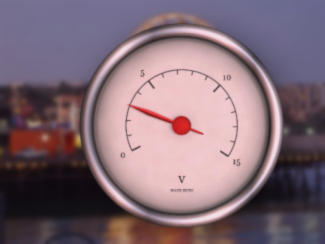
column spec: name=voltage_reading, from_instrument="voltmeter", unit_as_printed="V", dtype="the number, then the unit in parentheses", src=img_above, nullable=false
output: 3 (V)
